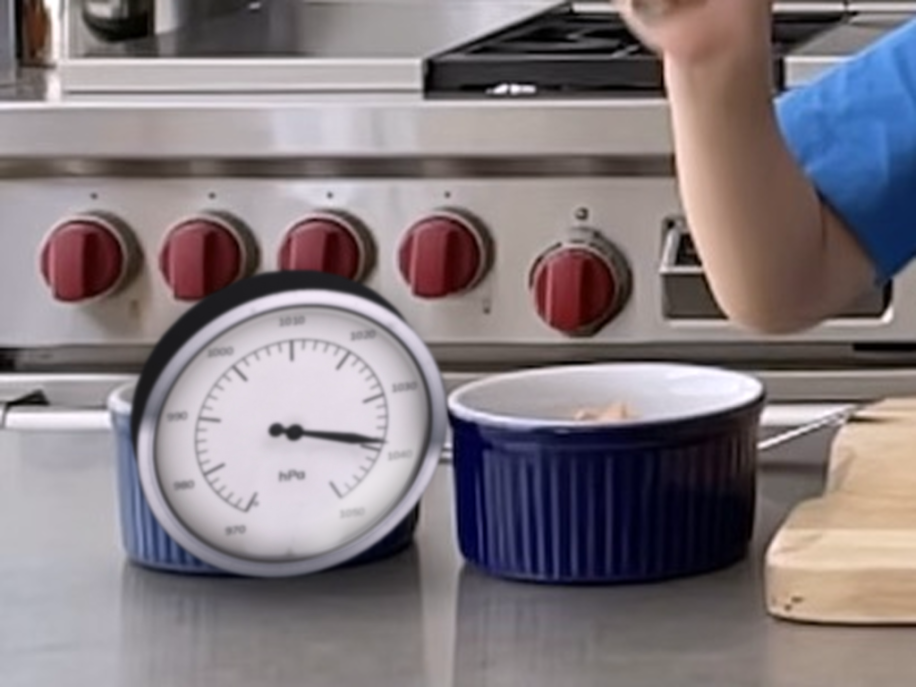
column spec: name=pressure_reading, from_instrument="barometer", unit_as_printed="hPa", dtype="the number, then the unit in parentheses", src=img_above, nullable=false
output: 1038 (hPa)
